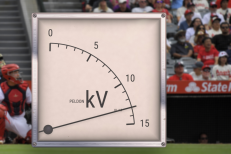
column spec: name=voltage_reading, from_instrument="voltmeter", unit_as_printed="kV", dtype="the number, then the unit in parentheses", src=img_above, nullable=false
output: 13 (kV)
